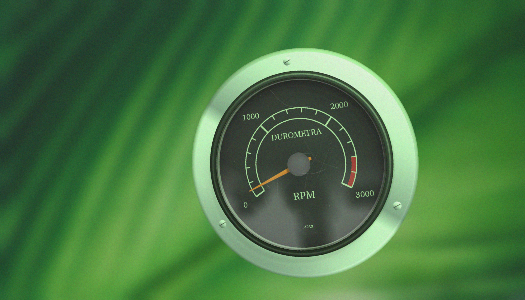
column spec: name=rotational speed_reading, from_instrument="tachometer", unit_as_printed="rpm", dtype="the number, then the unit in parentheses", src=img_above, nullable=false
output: 100 (rpm)
